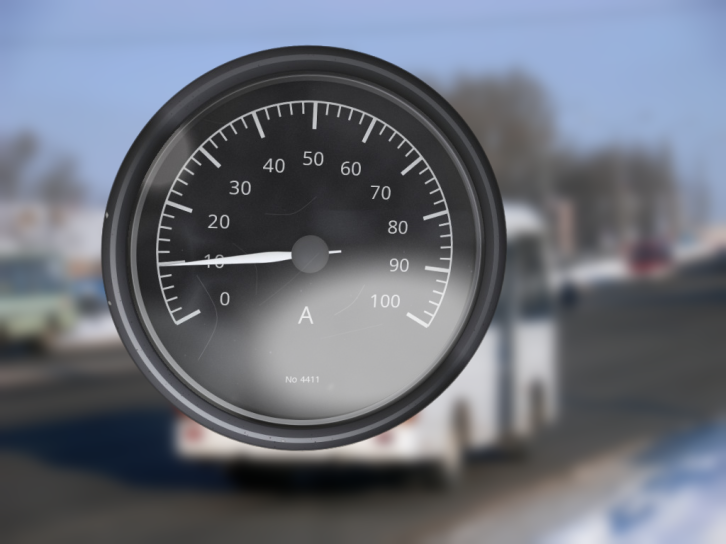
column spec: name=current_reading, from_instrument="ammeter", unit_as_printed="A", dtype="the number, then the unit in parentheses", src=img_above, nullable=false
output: 10 (A)
